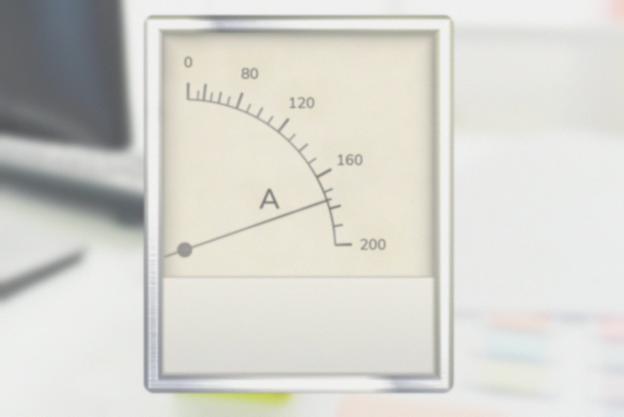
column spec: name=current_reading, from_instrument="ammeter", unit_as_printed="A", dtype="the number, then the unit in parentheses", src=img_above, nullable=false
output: 175 (A)
